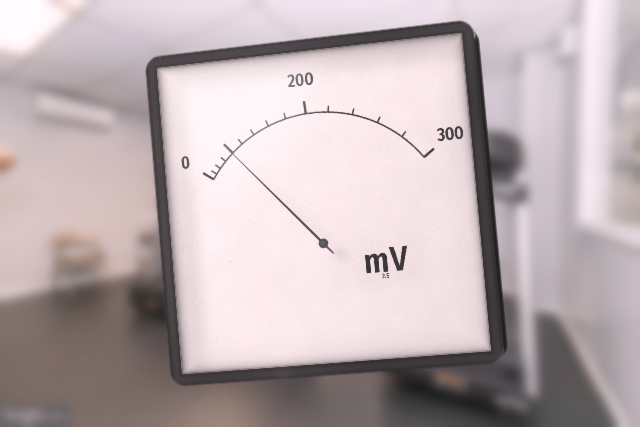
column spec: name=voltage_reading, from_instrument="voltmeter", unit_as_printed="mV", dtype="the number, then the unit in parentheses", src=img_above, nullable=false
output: 100 (mV)
